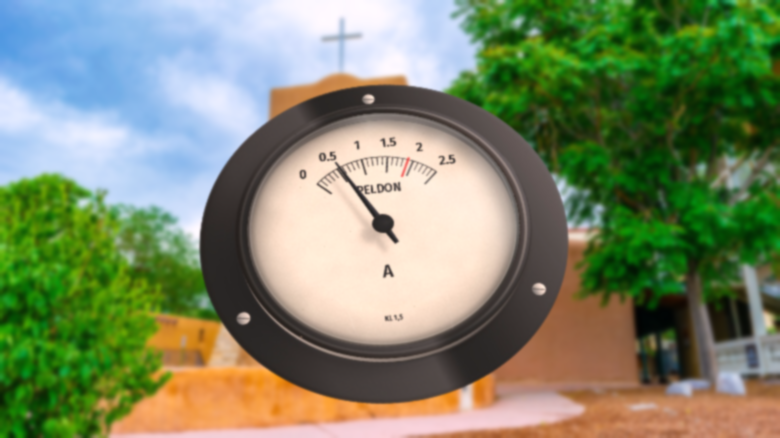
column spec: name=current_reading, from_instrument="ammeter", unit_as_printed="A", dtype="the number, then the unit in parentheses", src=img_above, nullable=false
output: 0.5 (A)
